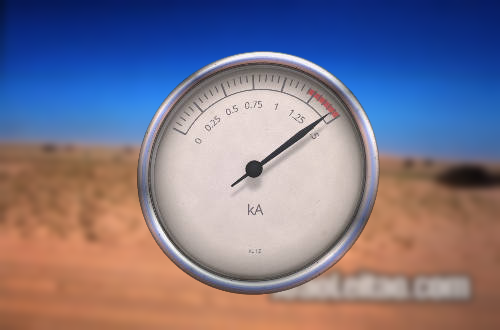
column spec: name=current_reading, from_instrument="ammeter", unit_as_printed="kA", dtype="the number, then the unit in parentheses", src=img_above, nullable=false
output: 1.45 (kA)
